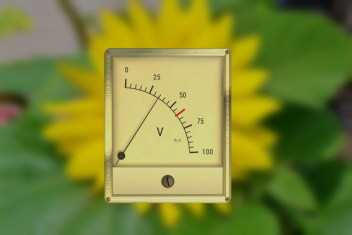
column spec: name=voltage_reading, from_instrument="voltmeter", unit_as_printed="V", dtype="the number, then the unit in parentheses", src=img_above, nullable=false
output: 35 (V)
